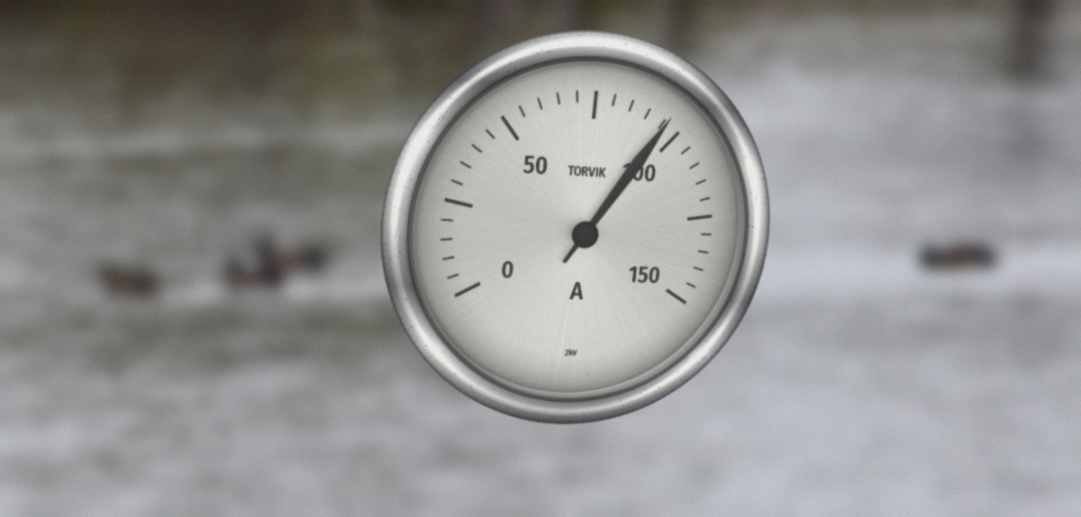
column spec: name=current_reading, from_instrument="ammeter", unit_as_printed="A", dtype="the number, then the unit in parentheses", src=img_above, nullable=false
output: 95 (A)
